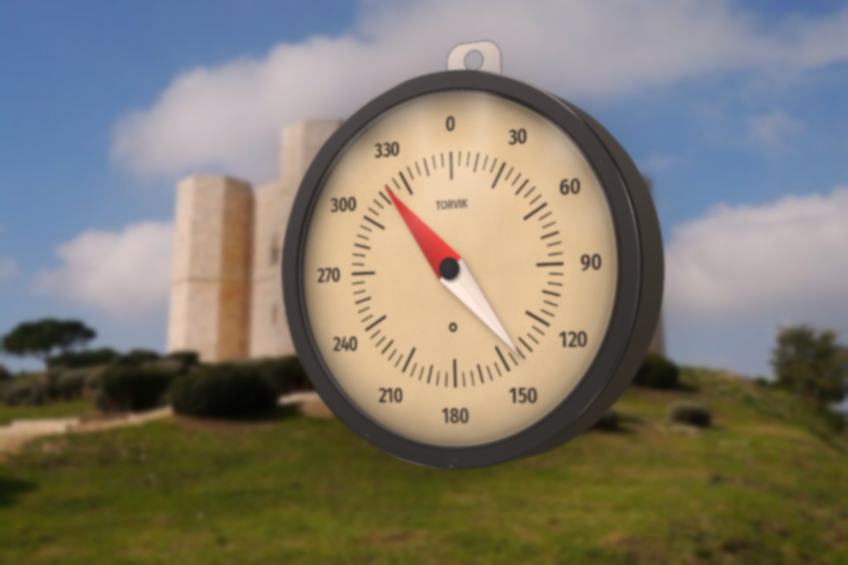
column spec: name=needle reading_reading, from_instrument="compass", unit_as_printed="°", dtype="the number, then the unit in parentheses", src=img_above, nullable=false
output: 320 (°)
